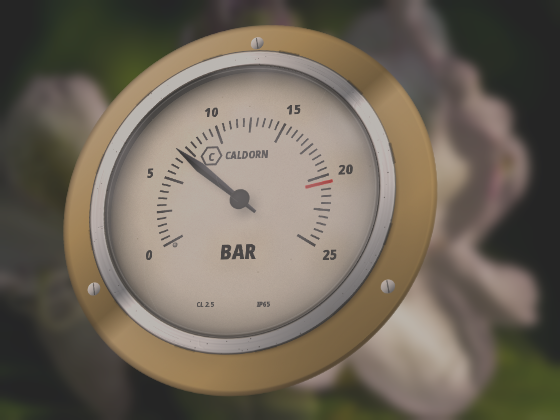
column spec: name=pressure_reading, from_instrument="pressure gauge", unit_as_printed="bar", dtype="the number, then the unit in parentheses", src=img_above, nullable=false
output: 7 (bar)
